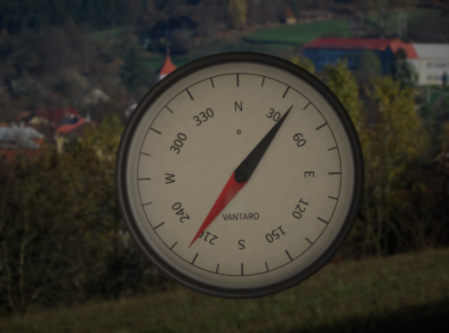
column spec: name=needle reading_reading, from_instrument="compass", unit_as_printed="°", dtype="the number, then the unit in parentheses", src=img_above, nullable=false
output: 217.5 (°)
